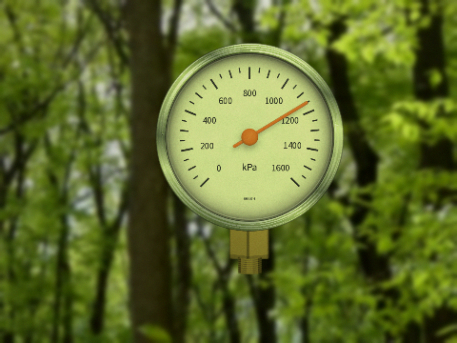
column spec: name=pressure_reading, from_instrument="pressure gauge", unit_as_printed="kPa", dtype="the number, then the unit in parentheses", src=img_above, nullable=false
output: 1150 (kPa)
